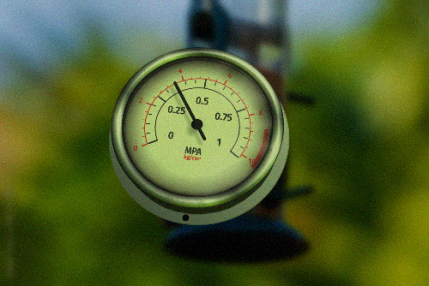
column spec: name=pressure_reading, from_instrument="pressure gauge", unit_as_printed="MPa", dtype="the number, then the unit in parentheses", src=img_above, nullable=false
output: 0.35 (MPa)
